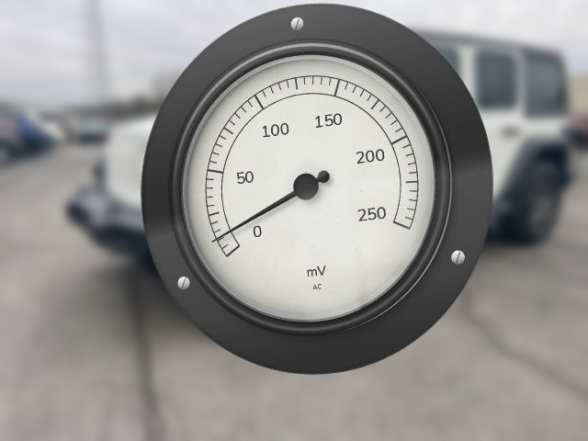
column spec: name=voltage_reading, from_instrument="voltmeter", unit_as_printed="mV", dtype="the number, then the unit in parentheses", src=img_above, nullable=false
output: 10 (mV)
